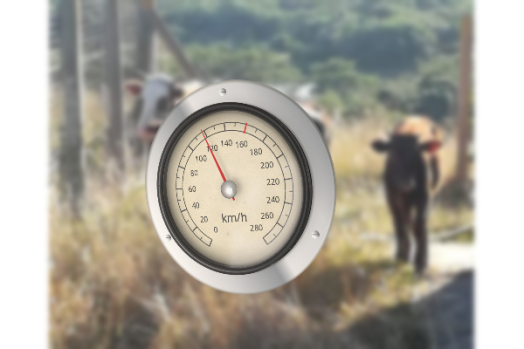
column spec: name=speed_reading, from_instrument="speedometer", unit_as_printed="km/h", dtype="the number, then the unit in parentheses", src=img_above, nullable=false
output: 120 (km/h)
